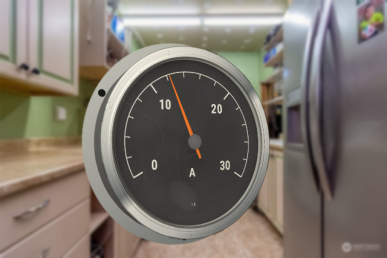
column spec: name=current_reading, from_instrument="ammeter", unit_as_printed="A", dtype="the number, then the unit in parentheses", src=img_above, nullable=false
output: 12 (A)
